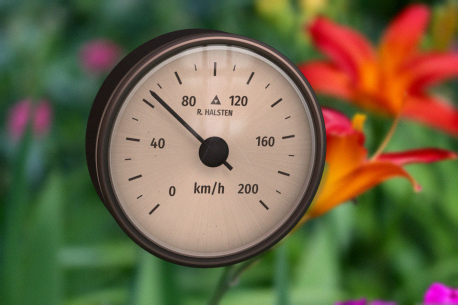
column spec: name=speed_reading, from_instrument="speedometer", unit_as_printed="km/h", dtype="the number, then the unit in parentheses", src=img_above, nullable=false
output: 65 (km/h)
